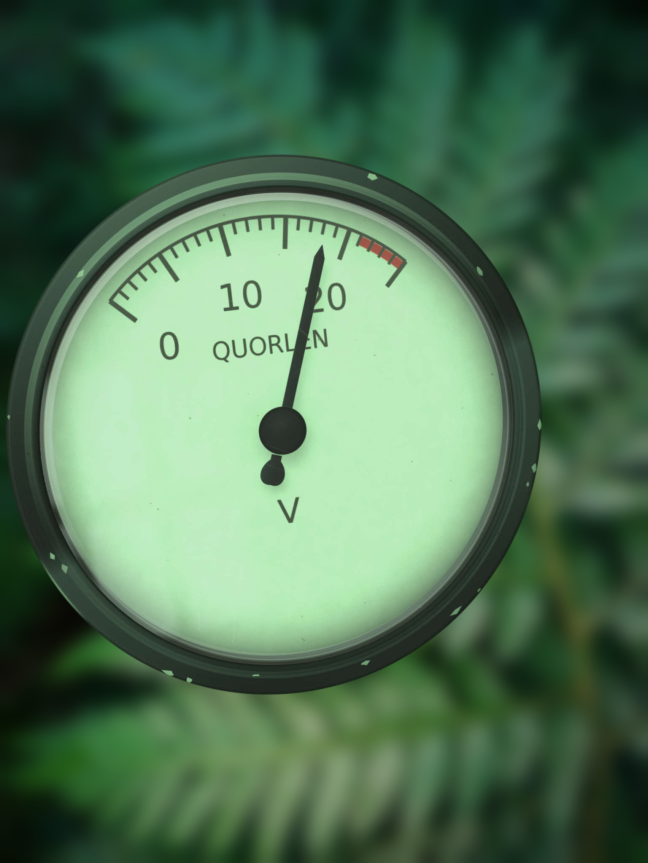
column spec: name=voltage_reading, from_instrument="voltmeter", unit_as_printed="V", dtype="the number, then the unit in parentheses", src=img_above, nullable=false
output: 18 (V)
